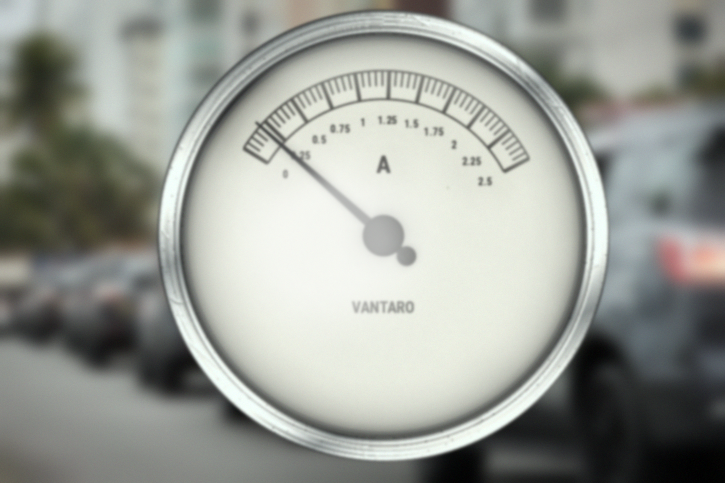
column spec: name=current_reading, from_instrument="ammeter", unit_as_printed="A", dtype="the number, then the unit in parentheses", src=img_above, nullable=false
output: 0.2 (A)
